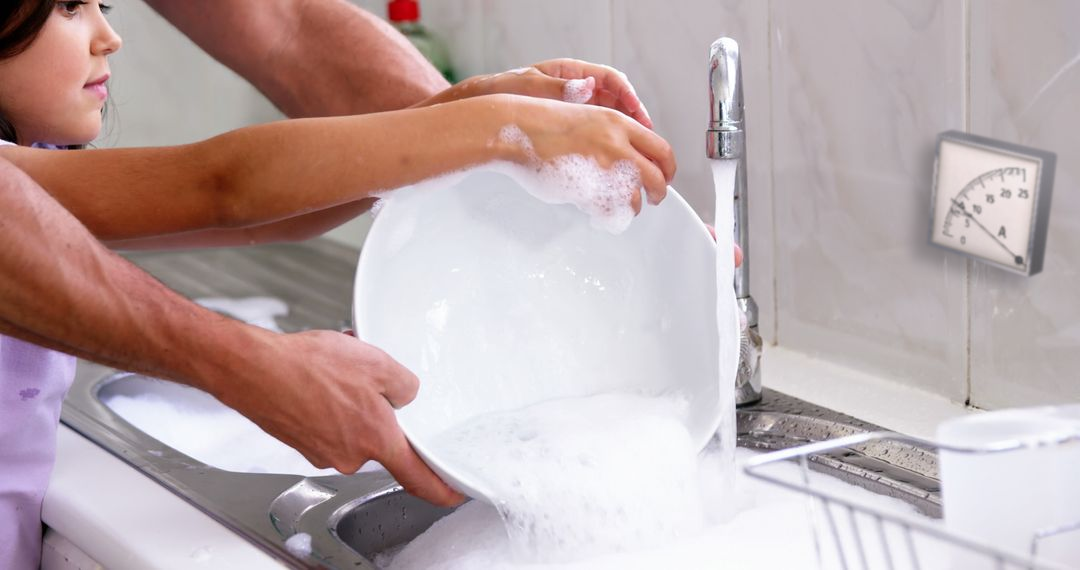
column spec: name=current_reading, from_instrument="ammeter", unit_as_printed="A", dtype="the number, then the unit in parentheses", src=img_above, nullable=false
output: 7.5 (A)
